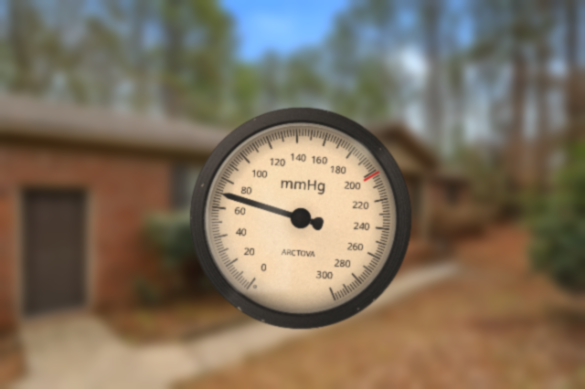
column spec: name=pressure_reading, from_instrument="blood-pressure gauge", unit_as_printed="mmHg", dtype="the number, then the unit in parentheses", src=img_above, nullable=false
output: 70 (mmHg)
